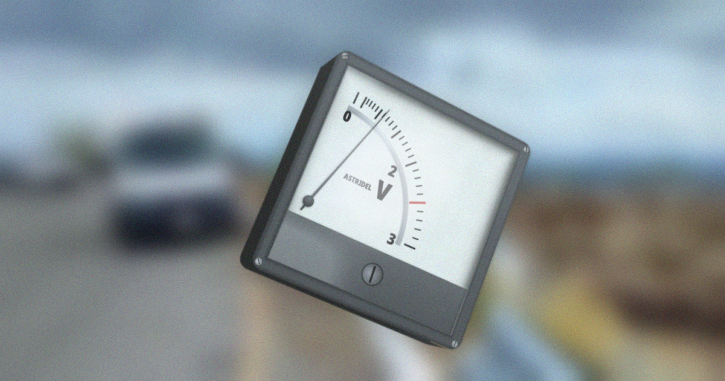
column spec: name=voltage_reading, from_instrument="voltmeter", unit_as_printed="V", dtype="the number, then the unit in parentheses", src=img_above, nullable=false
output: 1.1 (V)
